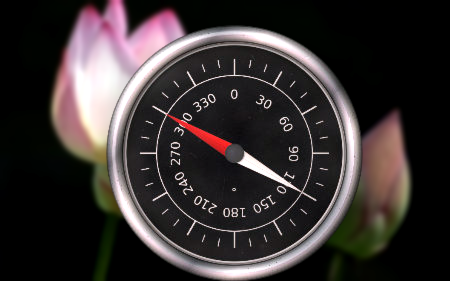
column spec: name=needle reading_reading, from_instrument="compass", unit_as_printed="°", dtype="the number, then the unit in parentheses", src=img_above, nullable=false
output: 300 (°)
